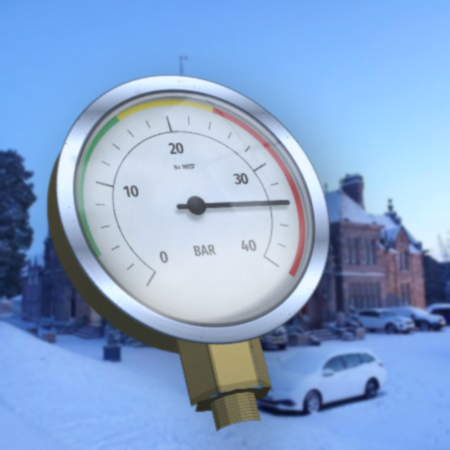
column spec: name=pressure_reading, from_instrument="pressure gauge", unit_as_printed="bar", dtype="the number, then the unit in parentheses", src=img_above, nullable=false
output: 34 (bar)
